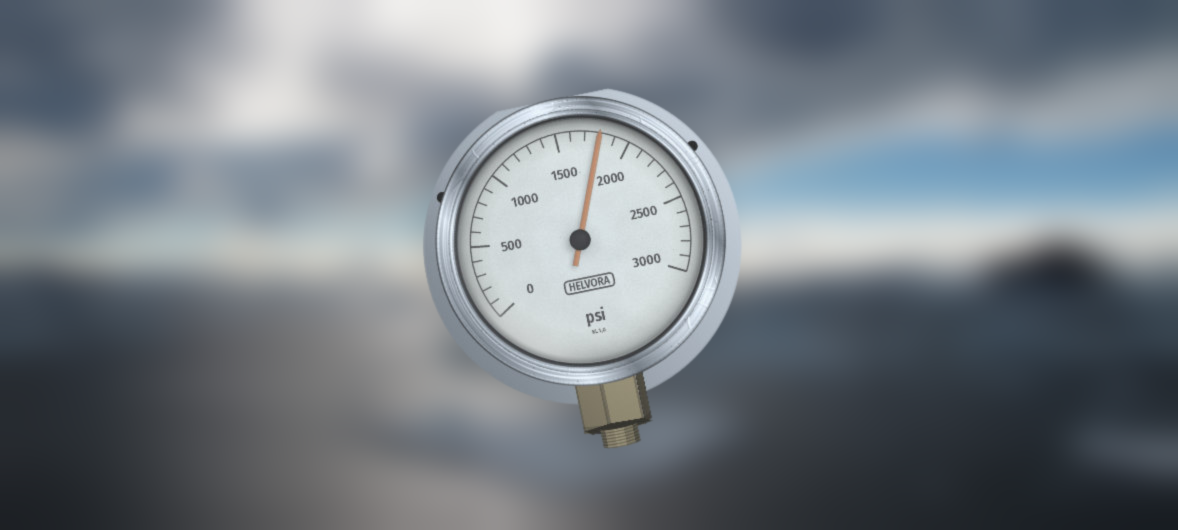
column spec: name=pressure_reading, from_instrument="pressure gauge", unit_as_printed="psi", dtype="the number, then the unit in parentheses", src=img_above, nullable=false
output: 1800 (psi)
